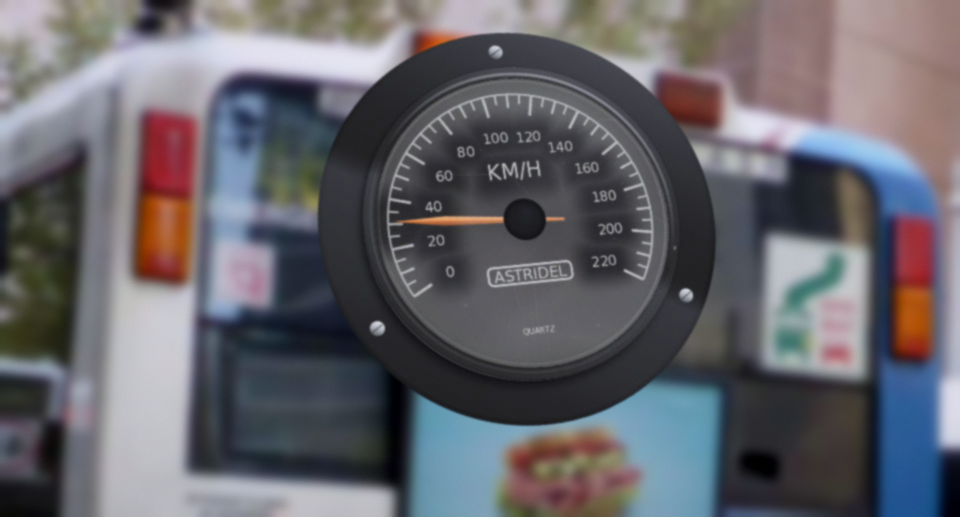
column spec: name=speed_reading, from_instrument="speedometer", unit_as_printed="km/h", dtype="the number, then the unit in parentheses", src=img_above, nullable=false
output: 30 (km/h)
